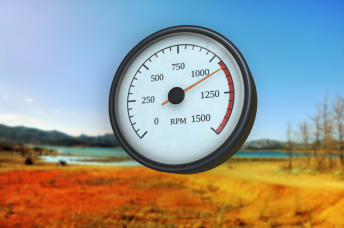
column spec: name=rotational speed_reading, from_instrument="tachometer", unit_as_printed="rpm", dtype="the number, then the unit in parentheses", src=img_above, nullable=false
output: 1100 (rpm)
